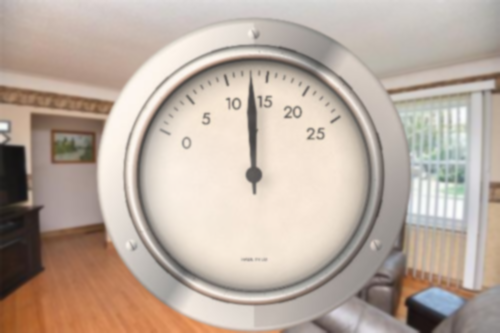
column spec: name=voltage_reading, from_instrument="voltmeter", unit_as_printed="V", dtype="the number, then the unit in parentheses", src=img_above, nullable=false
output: 13 (V)
